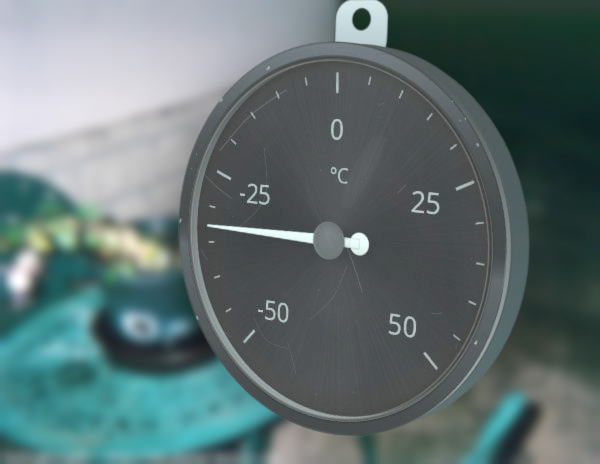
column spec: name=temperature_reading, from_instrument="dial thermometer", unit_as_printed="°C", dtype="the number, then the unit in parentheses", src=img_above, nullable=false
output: -32.5 (°C)
